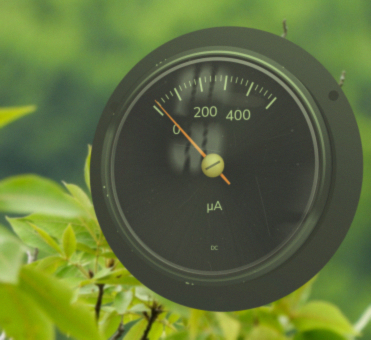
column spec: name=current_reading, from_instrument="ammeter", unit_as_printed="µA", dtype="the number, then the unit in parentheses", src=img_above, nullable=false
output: 20 (µA)
